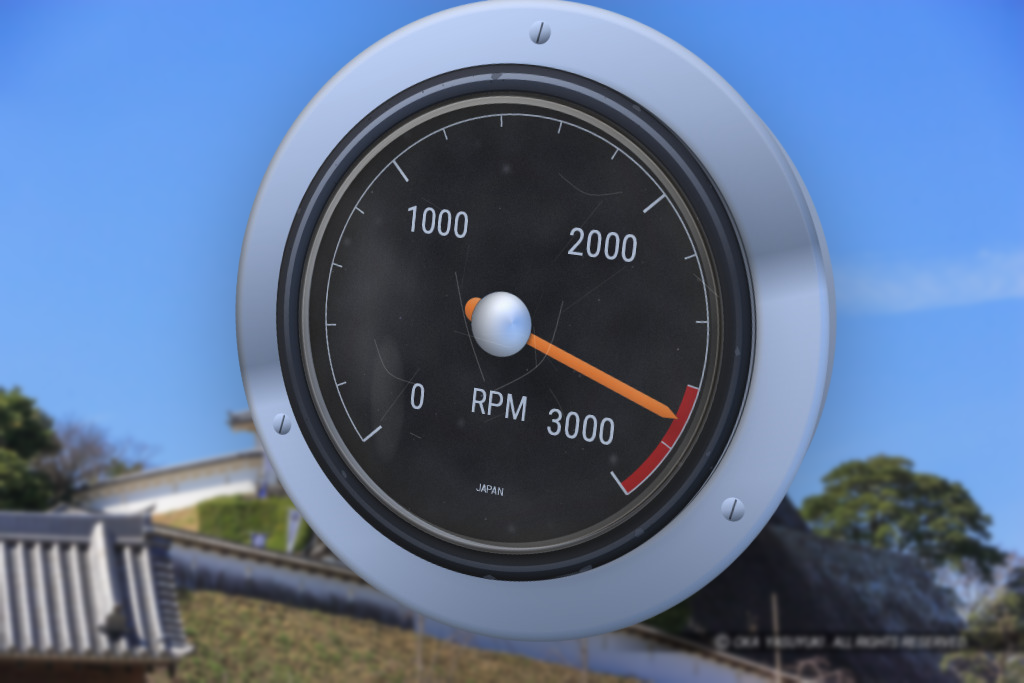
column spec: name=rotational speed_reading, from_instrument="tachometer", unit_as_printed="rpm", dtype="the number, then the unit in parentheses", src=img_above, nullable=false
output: 2700 (rpm)
